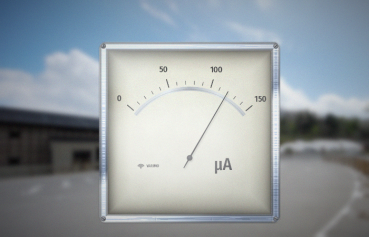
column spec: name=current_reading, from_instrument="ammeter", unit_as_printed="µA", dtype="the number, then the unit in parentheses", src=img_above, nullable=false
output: 120 (µA)
